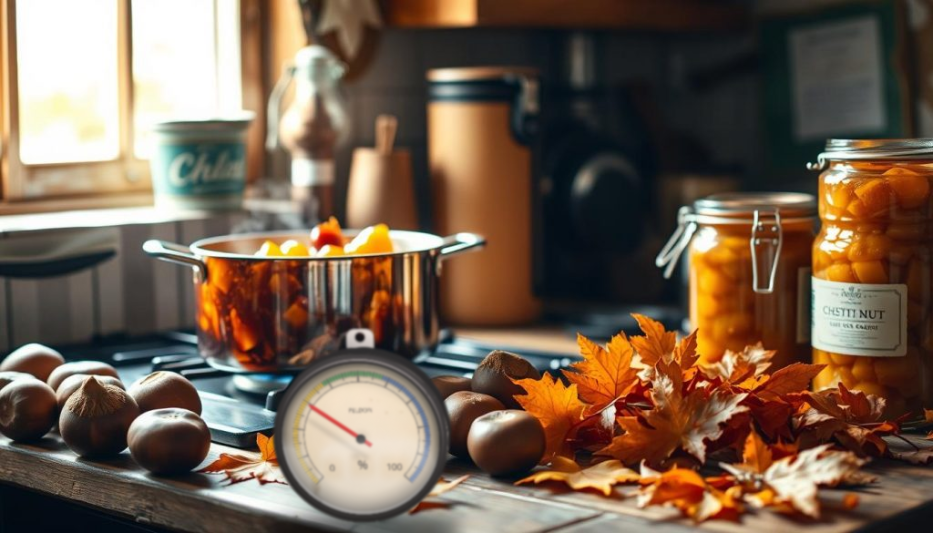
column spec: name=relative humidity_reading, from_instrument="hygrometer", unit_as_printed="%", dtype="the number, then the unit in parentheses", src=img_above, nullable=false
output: 30 (%)
